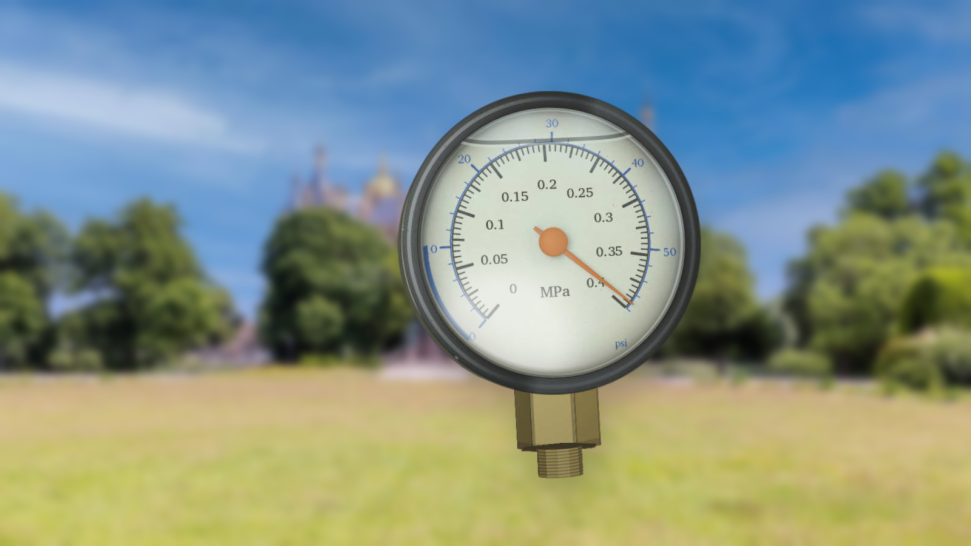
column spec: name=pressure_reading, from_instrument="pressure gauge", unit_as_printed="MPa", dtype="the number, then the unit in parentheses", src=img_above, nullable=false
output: 0.395 (MPa)
